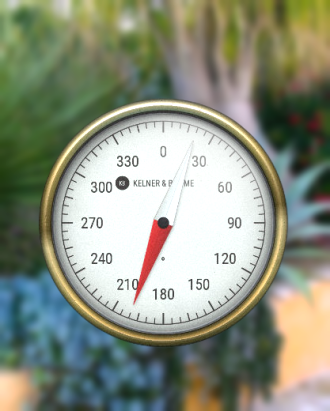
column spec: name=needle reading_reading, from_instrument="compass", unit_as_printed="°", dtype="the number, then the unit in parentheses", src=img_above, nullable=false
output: 200 (°)
